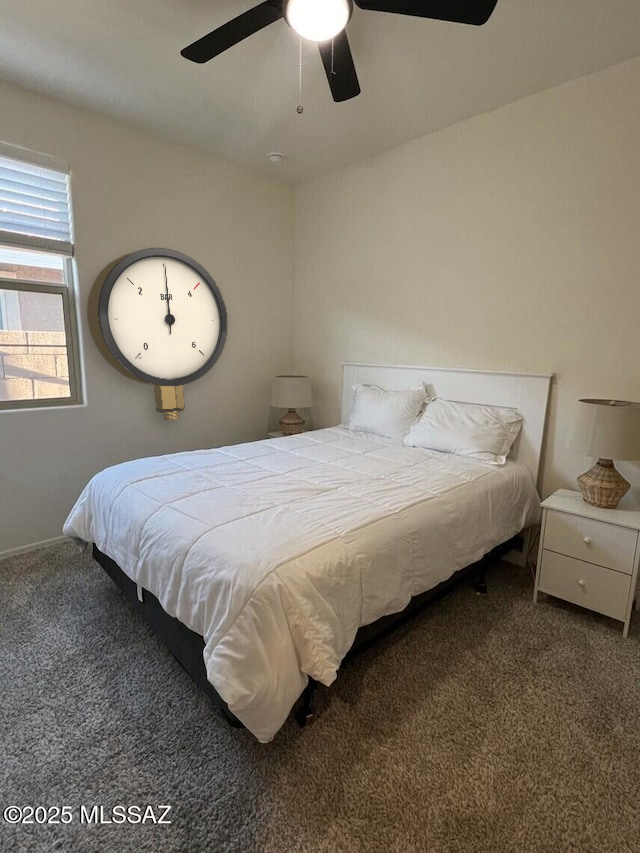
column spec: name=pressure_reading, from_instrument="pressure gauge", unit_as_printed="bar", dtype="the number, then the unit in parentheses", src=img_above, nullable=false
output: 3 (bar)
